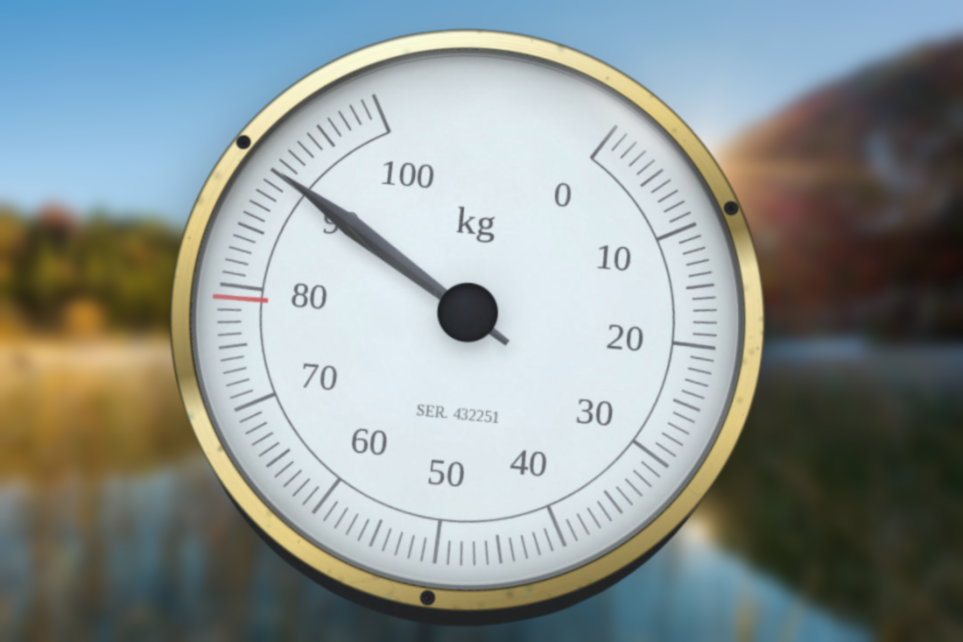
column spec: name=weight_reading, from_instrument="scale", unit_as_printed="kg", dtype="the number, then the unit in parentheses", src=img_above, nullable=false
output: 90 (kg)
